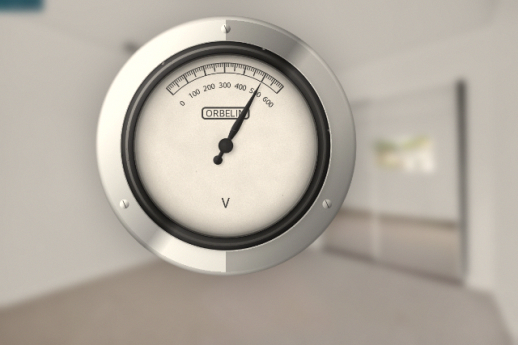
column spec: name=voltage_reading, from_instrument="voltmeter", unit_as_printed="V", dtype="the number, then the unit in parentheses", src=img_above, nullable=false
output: 500 (V)
